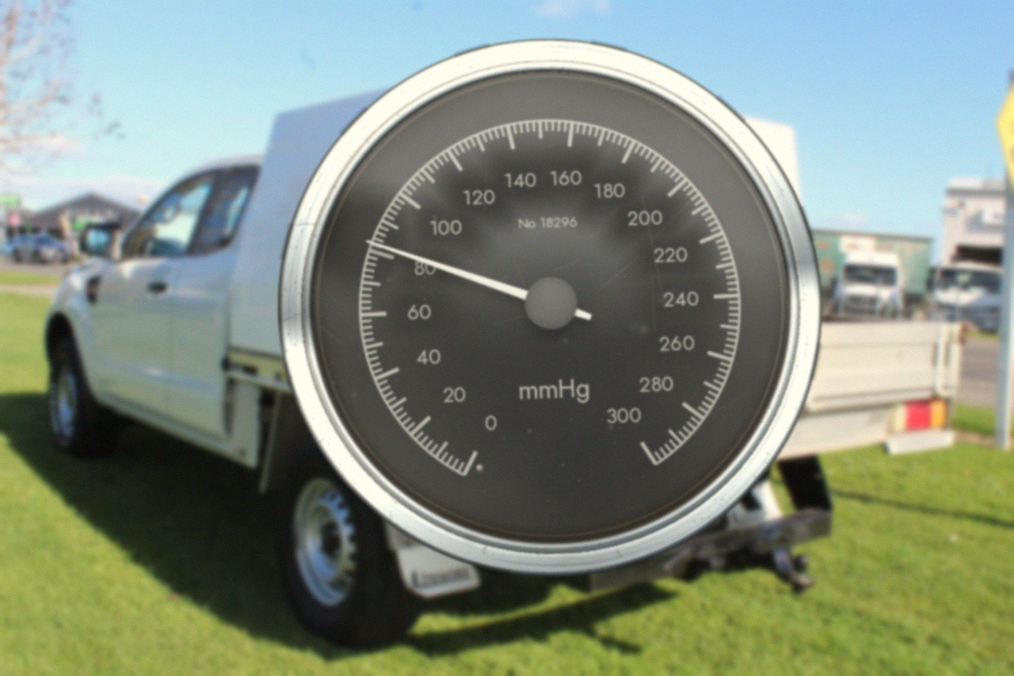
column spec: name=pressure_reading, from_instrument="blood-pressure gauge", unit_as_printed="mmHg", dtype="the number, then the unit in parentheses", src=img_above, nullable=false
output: 82 (mmHg)
